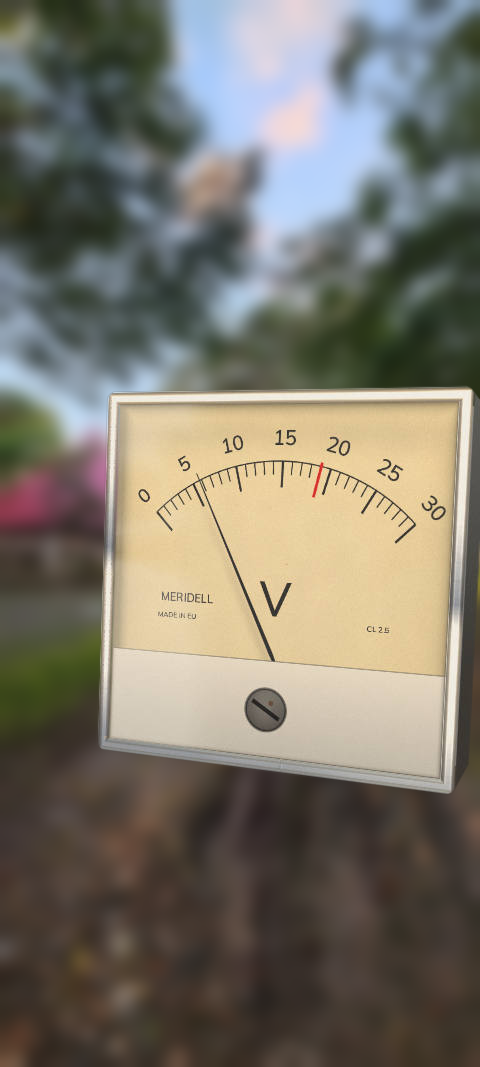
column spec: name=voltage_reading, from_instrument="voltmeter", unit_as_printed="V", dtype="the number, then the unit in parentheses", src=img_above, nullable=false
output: 6 (V)
